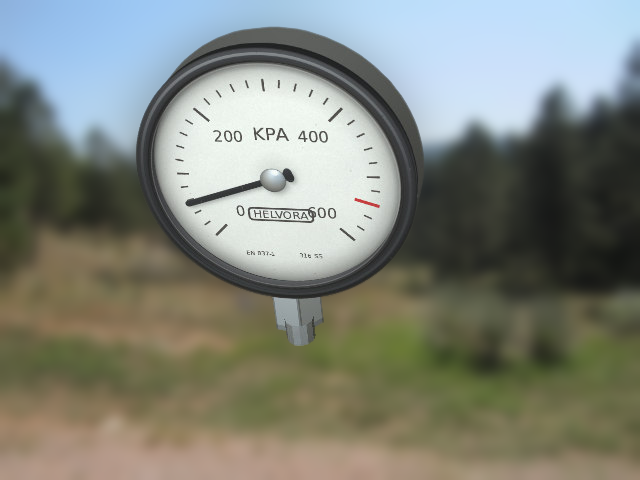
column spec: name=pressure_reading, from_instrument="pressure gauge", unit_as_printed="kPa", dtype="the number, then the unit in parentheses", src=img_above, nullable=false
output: 60 (kPa)
